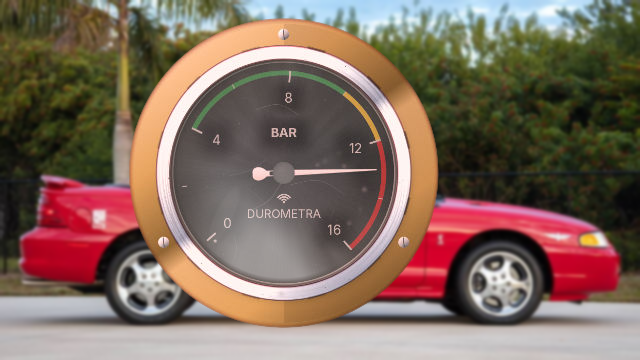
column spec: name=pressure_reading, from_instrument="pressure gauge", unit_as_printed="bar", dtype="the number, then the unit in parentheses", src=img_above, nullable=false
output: 13 (bar)
